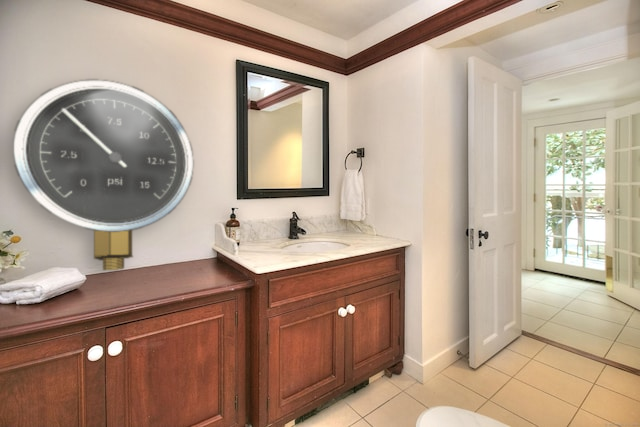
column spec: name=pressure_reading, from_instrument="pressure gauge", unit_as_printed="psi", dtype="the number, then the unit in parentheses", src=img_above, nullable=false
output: 5 (psi)
